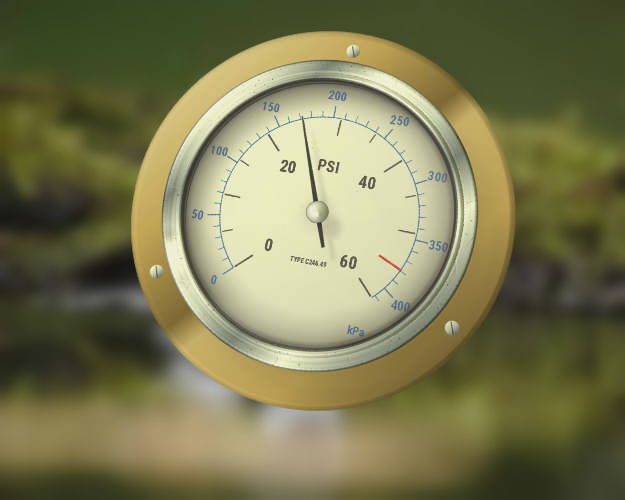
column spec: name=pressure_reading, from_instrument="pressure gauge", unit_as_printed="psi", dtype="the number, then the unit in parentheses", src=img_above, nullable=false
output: 25 (psi)
